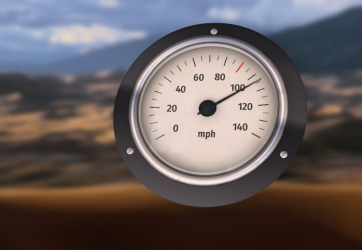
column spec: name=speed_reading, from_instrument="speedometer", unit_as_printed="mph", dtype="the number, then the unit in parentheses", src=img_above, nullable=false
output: 105 (mph)
